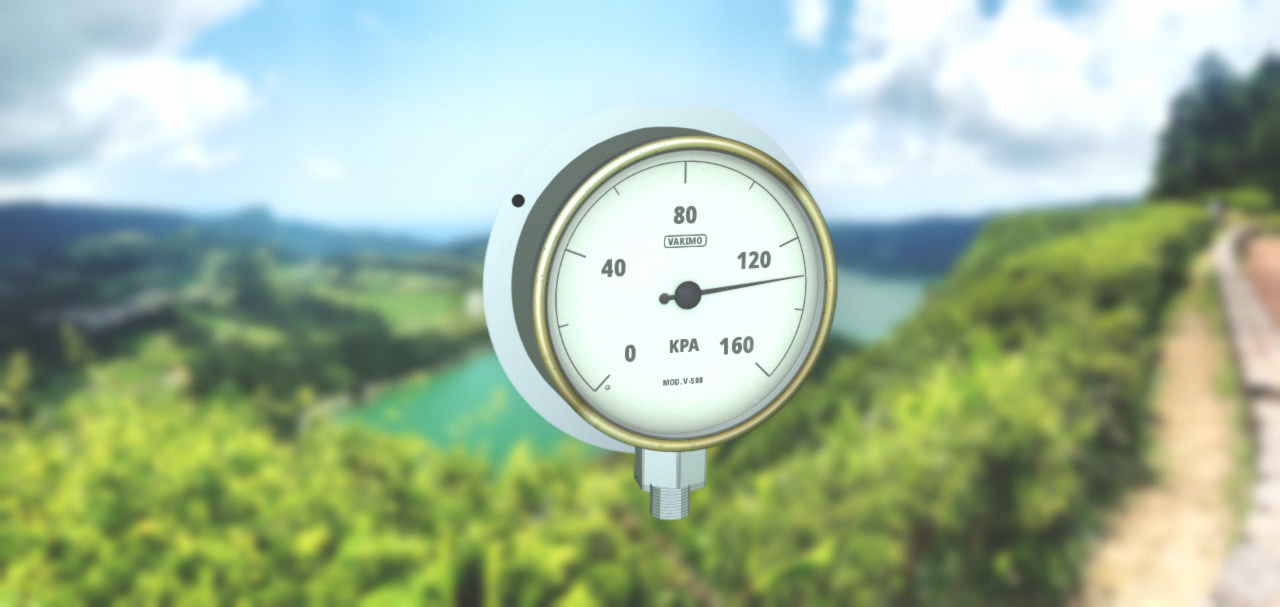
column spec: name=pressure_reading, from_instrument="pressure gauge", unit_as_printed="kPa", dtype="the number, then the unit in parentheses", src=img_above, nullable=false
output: 130 (kPa)
